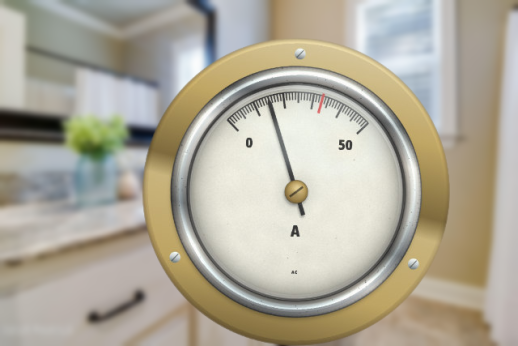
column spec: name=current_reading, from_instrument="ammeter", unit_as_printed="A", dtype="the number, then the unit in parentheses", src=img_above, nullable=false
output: 15 (A)
